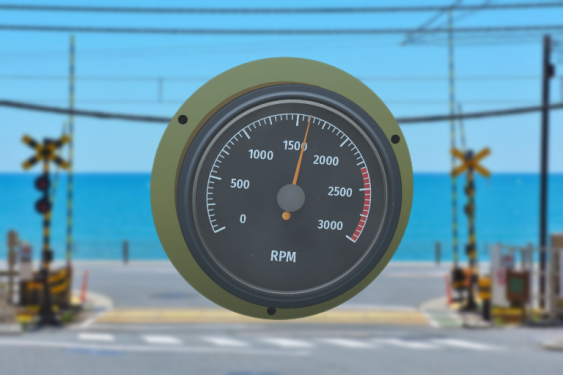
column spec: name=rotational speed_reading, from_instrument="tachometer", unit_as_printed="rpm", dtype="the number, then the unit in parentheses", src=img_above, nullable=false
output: 1600 (rpm)
